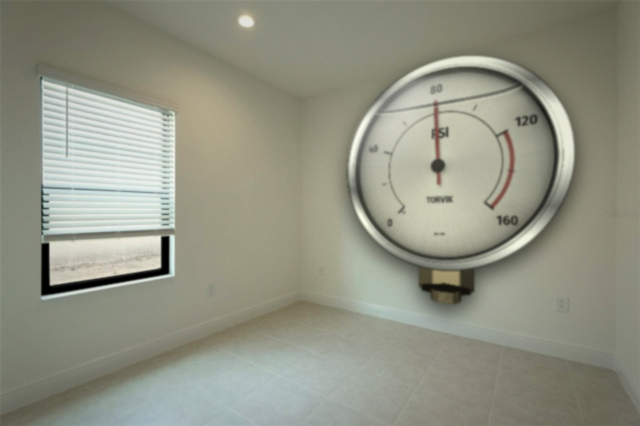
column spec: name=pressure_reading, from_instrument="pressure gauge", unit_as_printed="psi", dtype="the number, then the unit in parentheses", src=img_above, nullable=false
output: 80 (psi)
